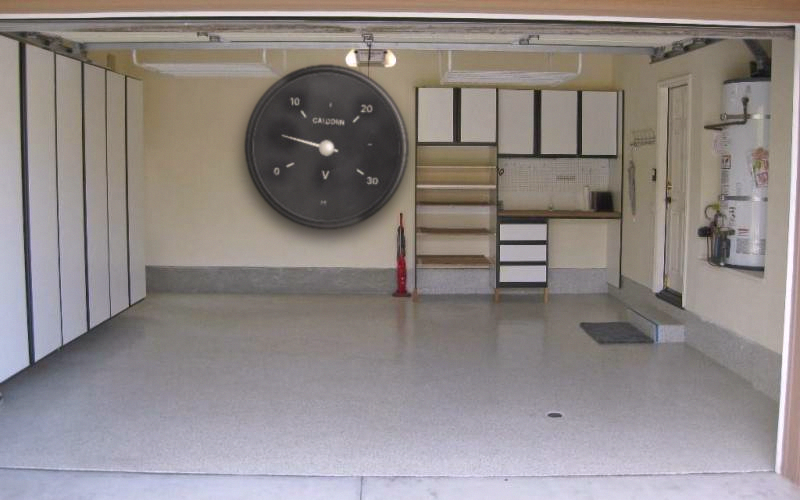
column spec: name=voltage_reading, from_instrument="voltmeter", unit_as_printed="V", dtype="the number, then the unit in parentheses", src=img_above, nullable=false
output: 5 (V)
